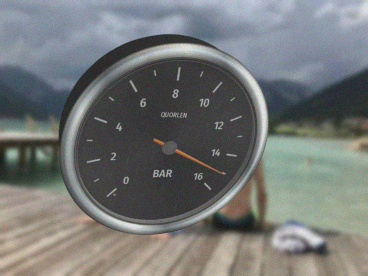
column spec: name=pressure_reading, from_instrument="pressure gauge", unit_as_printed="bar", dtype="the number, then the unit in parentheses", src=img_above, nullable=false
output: 15 (bar)
